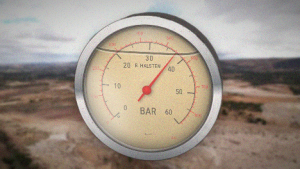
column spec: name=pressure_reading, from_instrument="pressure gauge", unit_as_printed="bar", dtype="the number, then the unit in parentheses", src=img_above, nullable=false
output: 37.5 (bar)
